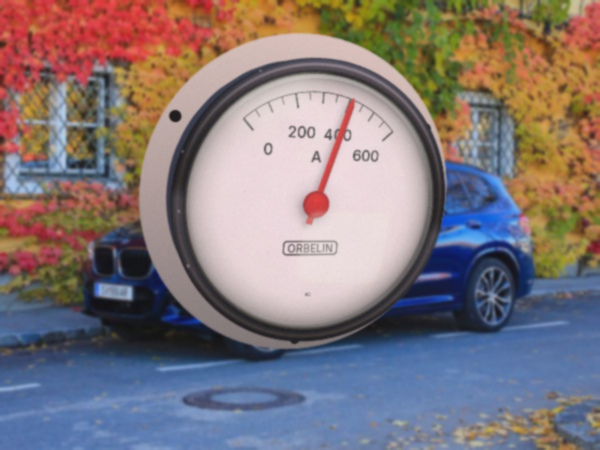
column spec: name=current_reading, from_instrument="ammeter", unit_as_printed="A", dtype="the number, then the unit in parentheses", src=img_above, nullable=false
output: 400 (A)
